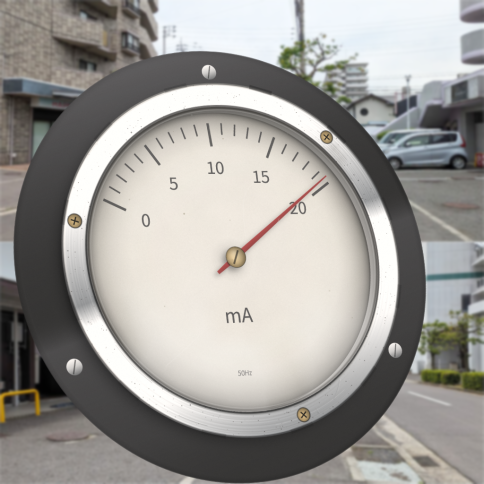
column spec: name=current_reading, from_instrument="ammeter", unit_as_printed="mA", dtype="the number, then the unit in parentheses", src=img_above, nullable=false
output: 19.5 (mA)
